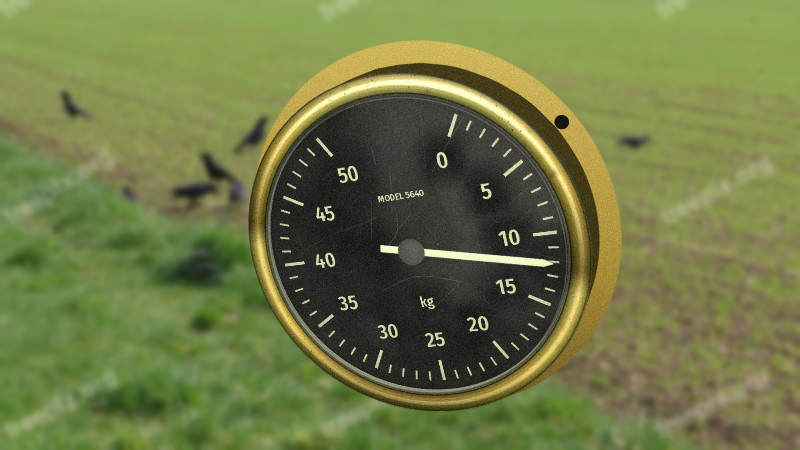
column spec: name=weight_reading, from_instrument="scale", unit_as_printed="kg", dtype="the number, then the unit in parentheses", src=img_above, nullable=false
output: 12 (kg)
